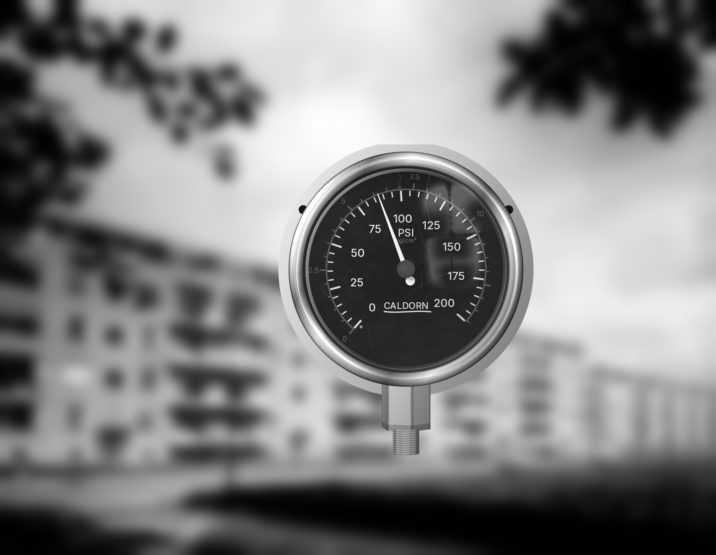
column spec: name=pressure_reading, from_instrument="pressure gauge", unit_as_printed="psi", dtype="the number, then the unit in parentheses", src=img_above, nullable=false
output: 87.5 (psi)
